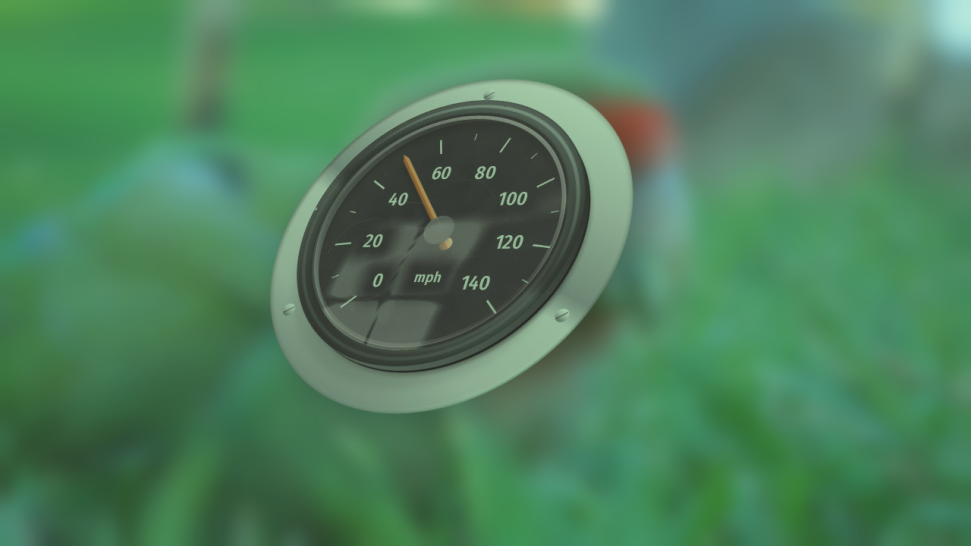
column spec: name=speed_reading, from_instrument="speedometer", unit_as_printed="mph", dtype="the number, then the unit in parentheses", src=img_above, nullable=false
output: 50 (mph)
